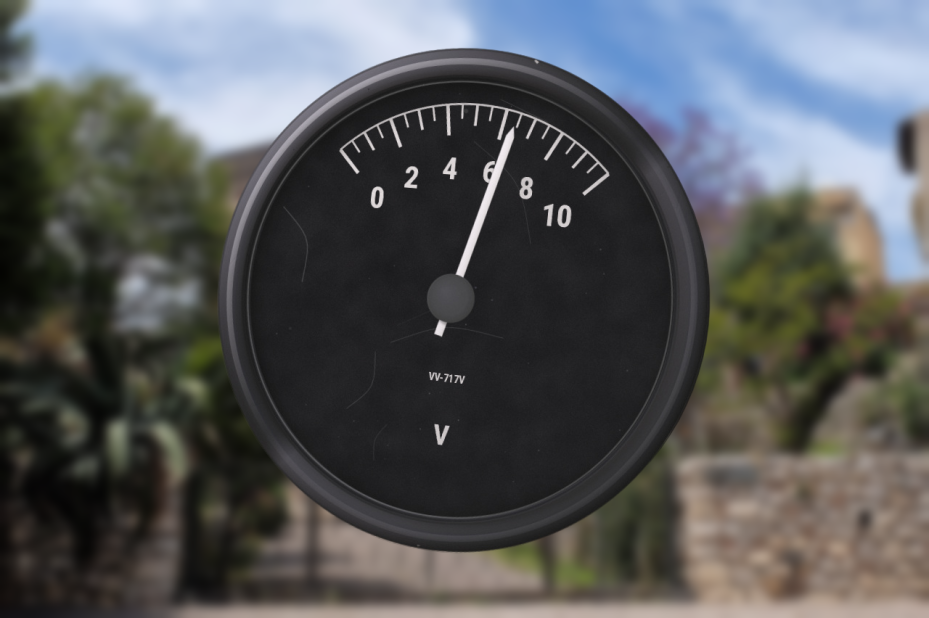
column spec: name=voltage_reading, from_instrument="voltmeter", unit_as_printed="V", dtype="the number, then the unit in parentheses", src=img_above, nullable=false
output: 6.5 (V)
